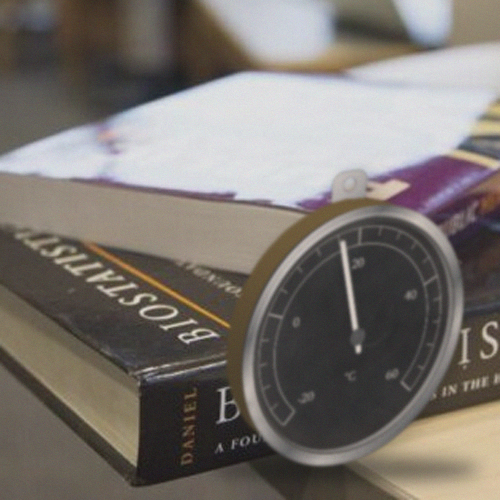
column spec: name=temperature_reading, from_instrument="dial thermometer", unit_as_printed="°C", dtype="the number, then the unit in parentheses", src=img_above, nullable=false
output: 16 (°C)
